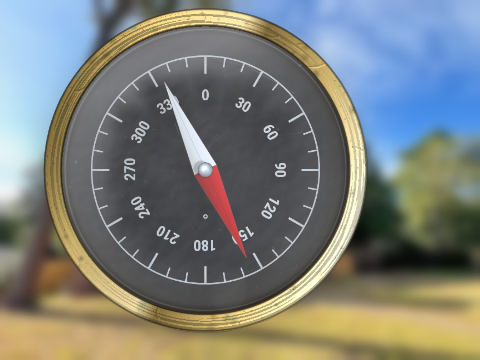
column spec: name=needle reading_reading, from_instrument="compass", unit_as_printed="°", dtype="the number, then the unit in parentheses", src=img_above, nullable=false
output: 155 (°)
